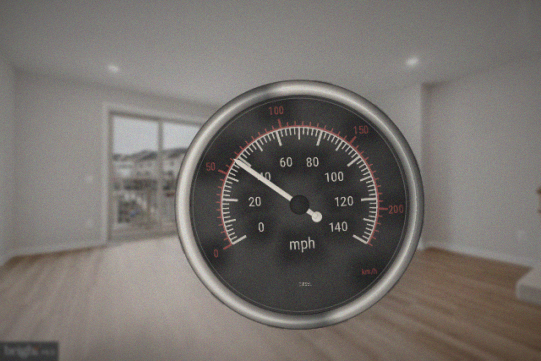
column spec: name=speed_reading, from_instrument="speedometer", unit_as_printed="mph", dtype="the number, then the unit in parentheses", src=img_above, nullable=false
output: 38 (mph)
